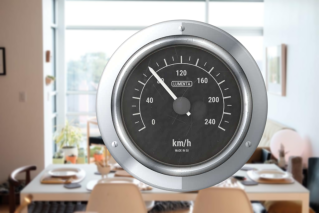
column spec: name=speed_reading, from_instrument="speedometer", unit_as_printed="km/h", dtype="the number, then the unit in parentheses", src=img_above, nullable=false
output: 80 (km/h)
